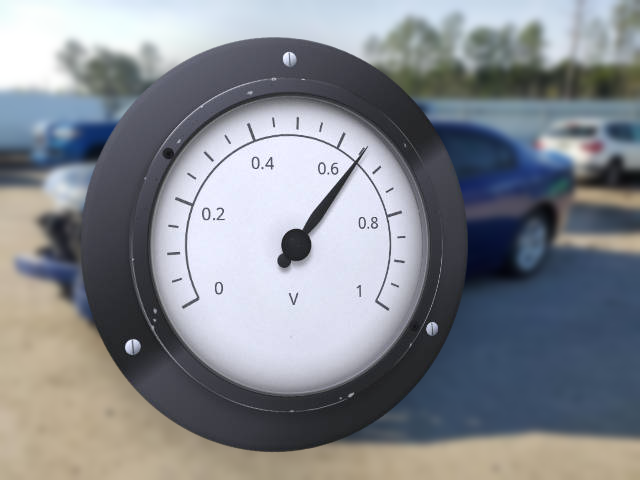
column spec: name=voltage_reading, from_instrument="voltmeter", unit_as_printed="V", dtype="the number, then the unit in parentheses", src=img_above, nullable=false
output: 0.65 (V)
